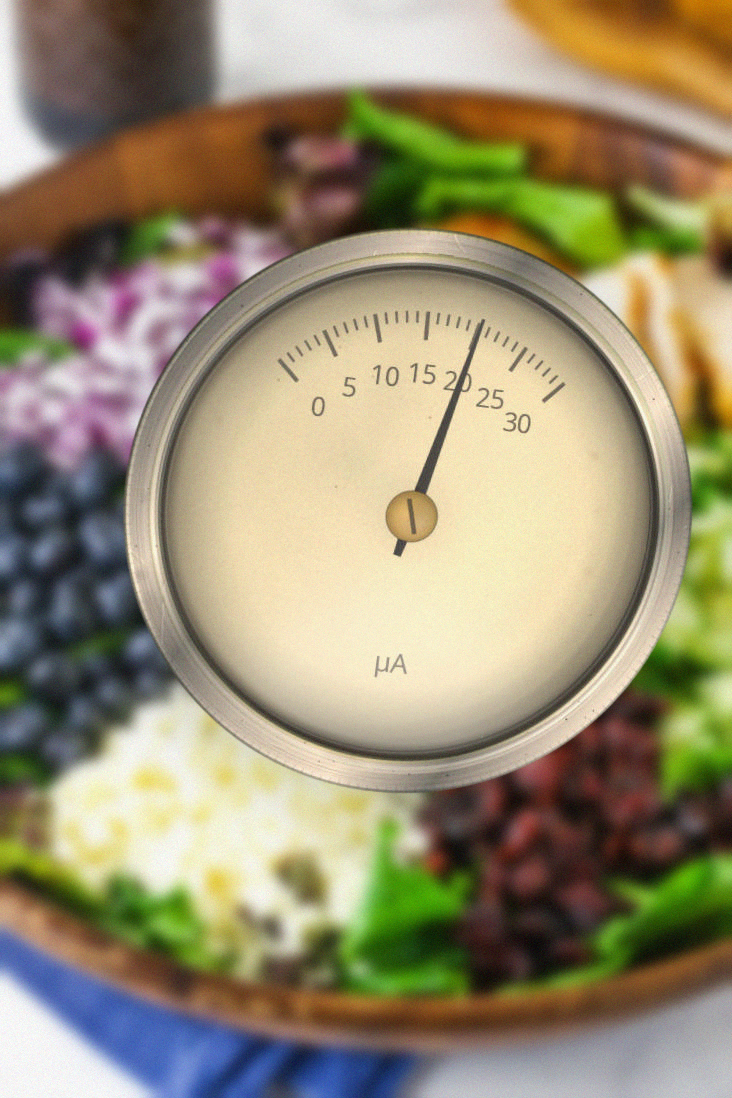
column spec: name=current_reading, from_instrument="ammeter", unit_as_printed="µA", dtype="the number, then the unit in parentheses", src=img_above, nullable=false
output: 20 (µA)
